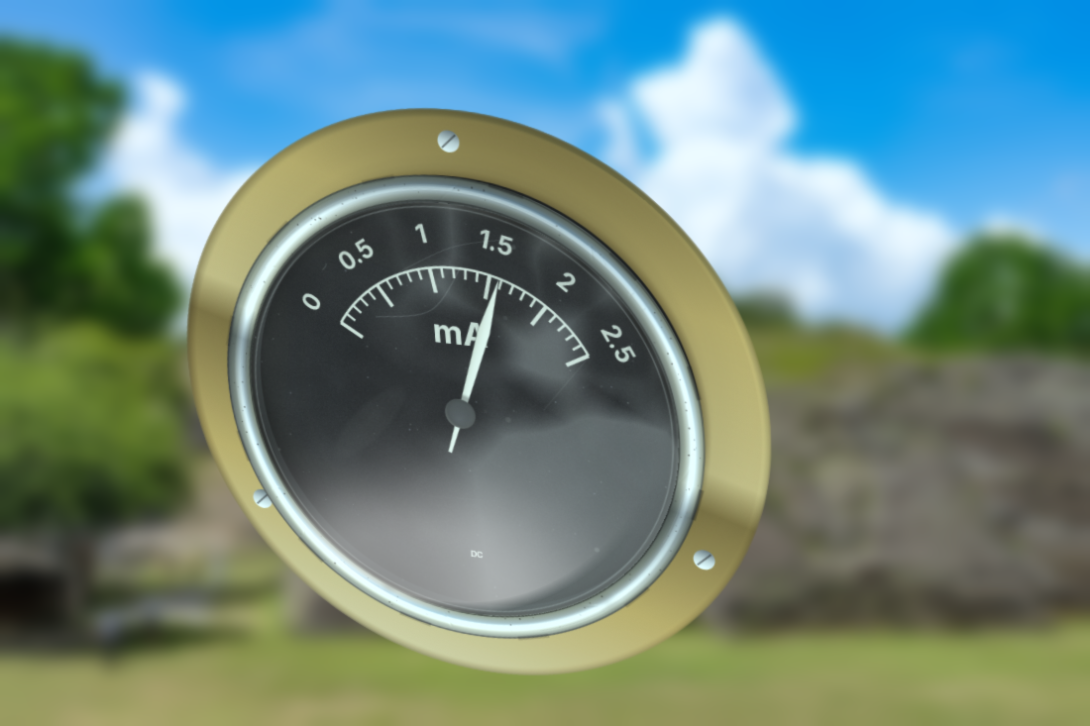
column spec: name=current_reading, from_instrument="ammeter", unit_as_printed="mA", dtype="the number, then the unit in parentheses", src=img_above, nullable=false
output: 1.6 (mA)
